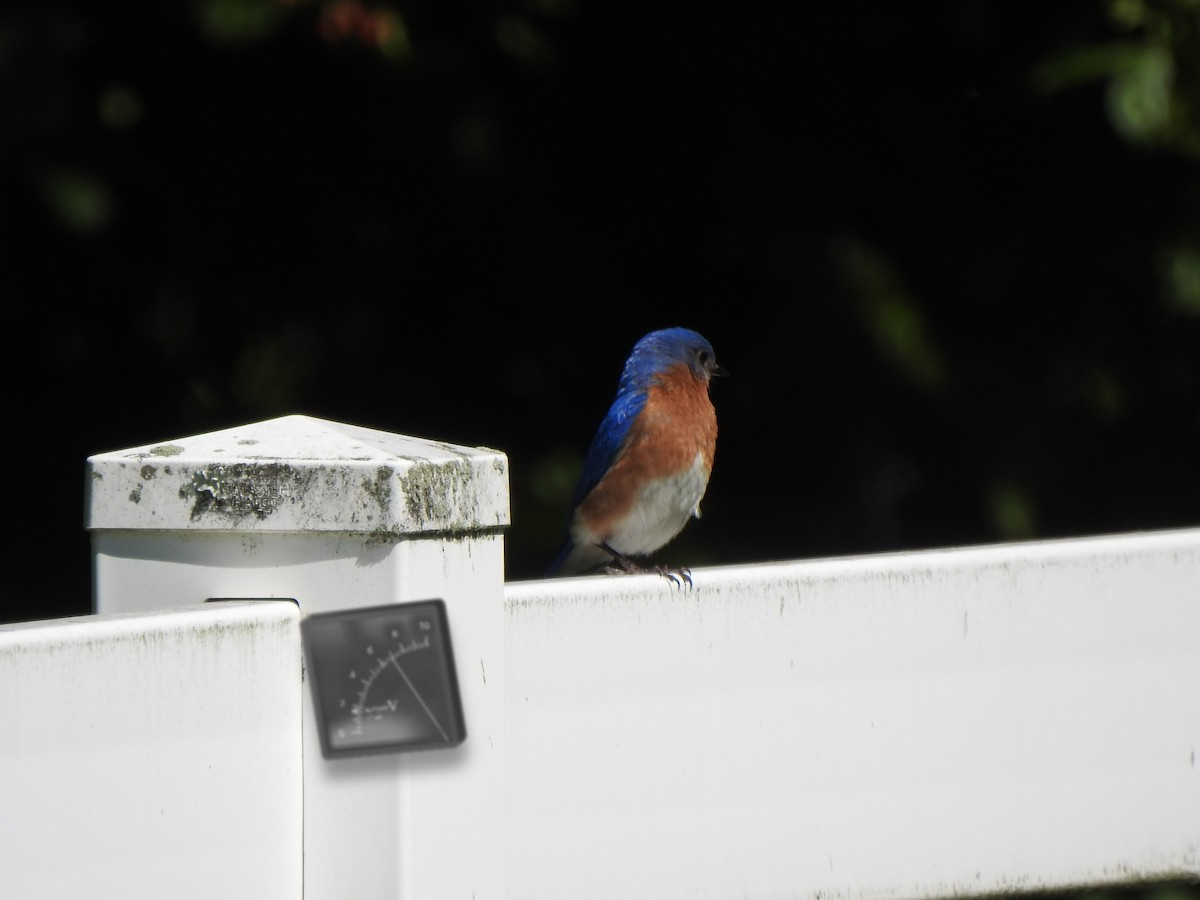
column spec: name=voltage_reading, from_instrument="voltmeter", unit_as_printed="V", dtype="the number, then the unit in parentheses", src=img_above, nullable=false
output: 7 (V)
